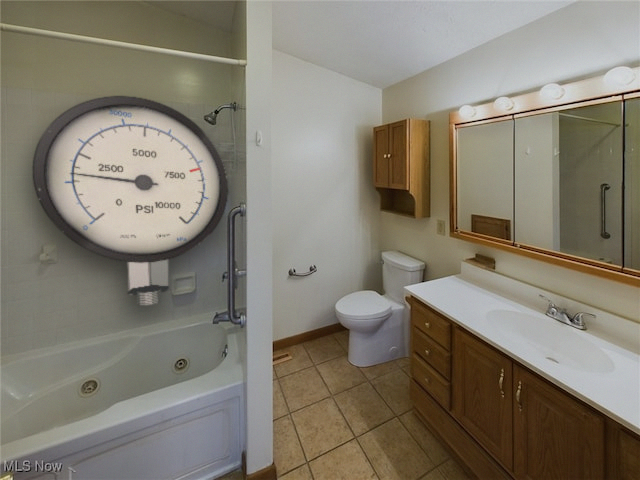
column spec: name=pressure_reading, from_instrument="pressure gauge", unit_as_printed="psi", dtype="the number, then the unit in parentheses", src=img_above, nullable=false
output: 1750 (psi)
